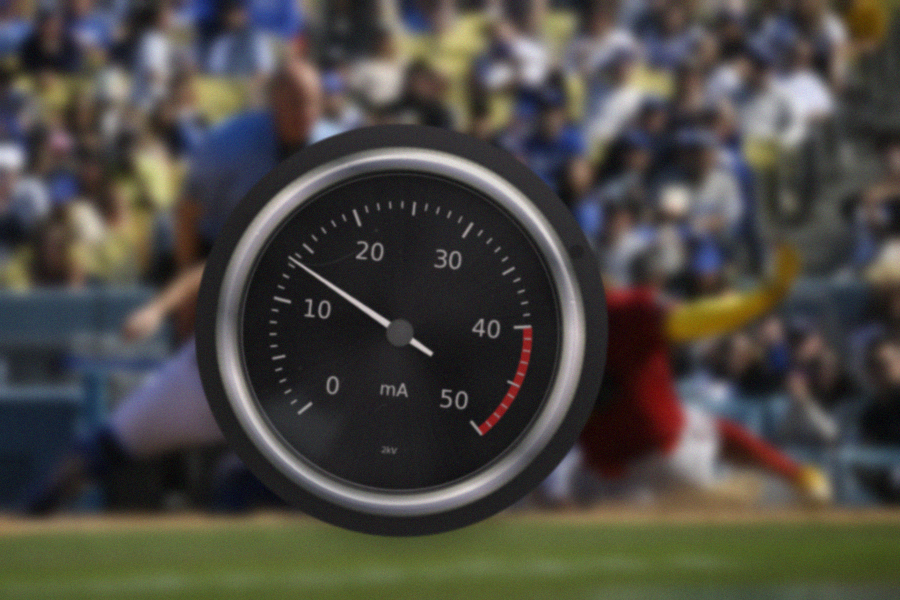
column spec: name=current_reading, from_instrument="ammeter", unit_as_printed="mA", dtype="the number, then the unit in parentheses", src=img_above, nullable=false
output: 13.5 (mA)
